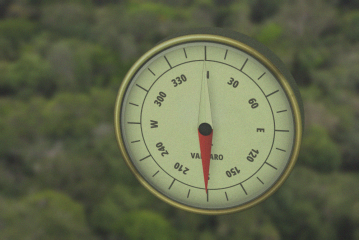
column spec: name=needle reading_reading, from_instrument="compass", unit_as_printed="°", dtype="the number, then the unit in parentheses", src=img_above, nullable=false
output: 180 (°)
